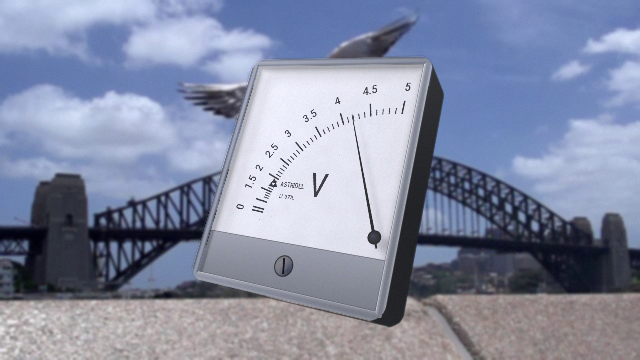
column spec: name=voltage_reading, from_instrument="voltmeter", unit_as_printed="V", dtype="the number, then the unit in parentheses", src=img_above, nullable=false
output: 4.2 (V)
